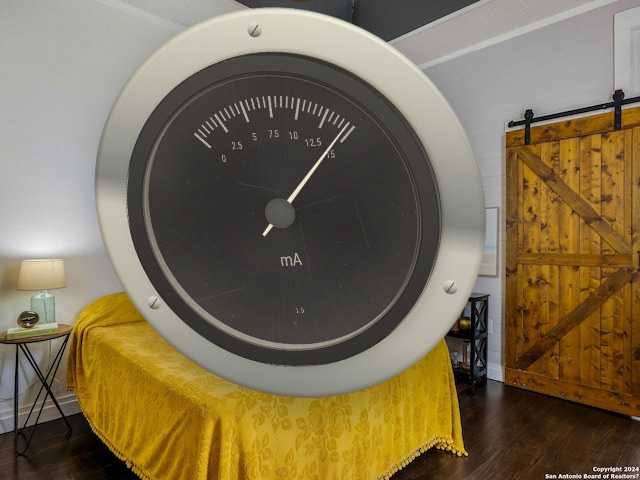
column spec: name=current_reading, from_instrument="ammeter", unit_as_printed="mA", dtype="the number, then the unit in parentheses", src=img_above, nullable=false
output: 14.5 (mA)
